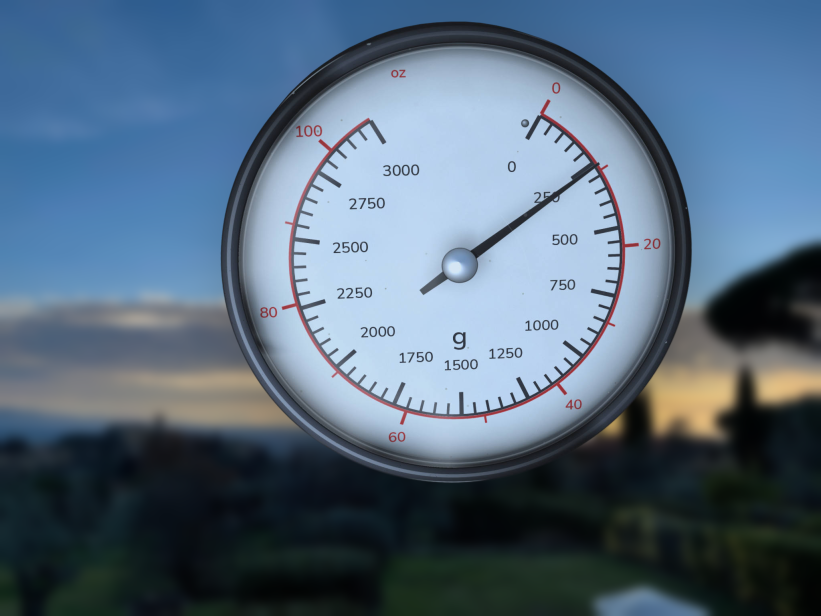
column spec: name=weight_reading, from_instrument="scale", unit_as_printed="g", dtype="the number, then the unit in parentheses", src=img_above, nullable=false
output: 250 (g)
